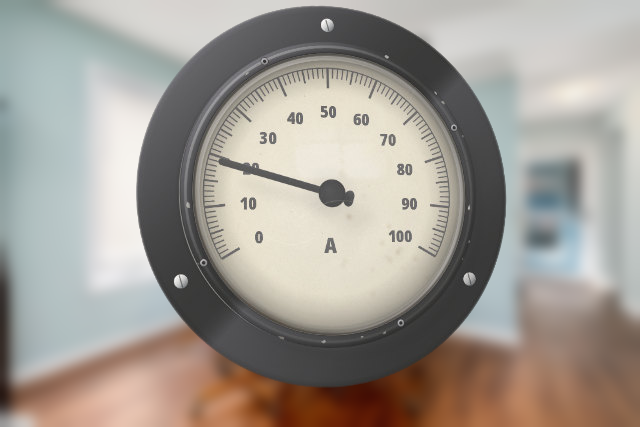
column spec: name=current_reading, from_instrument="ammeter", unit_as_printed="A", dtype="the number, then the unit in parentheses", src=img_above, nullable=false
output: 19 (A)
